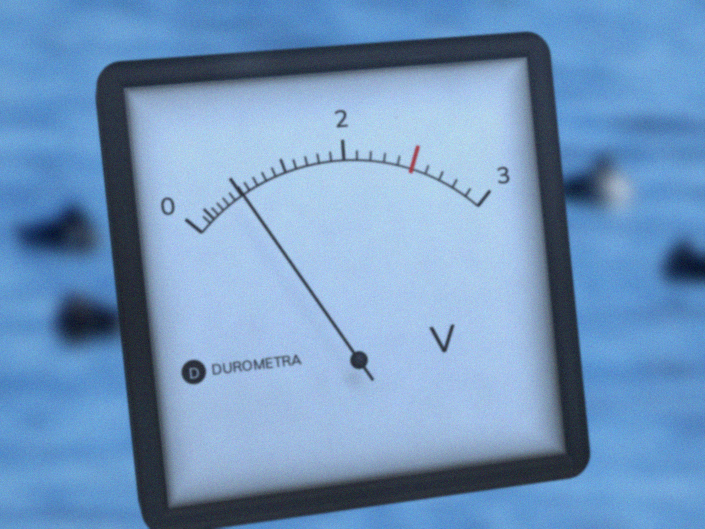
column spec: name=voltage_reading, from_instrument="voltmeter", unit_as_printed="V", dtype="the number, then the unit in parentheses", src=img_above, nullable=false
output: 1 (V)
